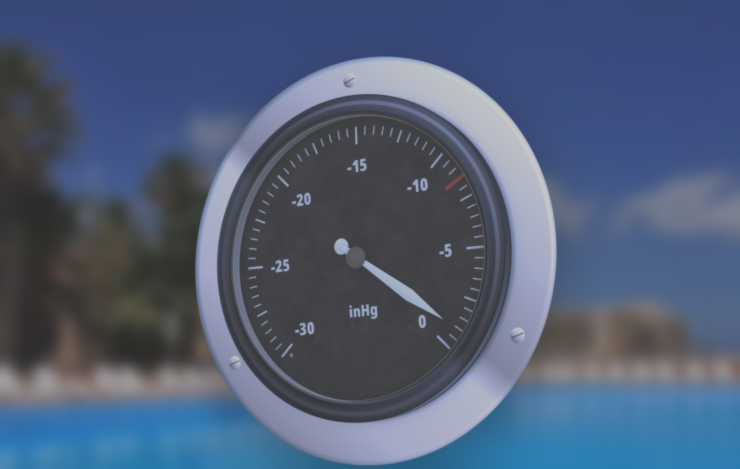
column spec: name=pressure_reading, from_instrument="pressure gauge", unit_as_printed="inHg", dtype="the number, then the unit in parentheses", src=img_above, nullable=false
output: -1 (inHg)
